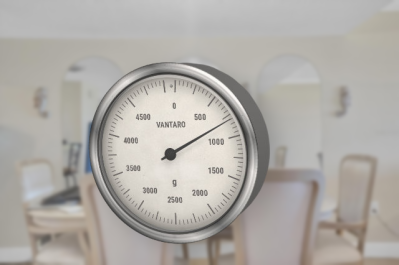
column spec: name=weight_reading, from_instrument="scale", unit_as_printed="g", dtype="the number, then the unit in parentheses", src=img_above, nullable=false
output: 800 (g)
